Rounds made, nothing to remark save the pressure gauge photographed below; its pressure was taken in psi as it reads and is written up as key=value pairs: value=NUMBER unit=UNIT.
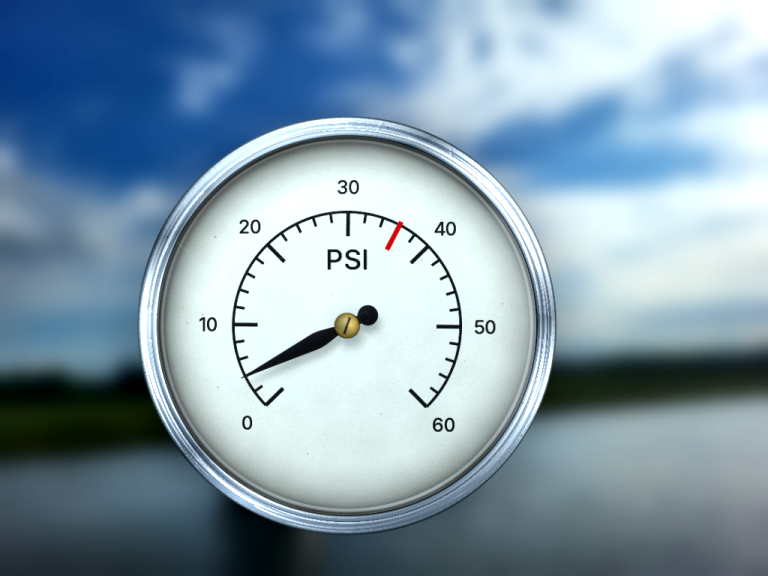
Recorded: value=4 unit=psi
